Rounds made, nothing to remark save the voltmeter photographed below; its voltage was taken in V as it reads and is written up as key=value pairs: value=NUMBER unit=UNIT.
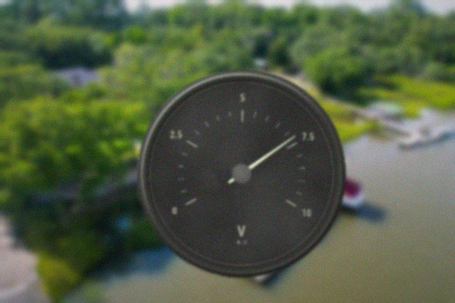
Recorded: value=7.25 unit=V
